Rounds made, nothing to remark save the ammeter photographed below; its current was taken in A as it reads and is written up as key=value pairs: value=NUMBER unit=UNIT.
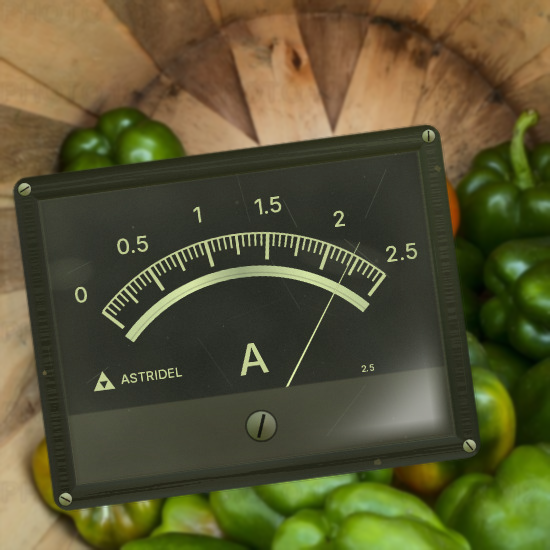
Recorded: value=2.2 unit=A
